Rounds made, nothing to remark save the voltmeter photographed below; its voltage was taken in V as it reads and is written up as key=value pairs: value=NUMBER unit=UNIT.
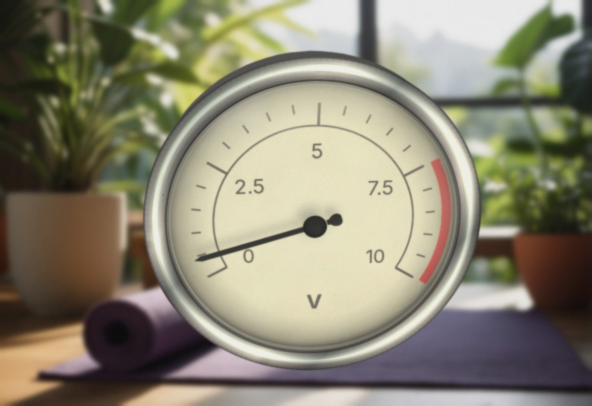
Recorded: value=0.5 unit=V
